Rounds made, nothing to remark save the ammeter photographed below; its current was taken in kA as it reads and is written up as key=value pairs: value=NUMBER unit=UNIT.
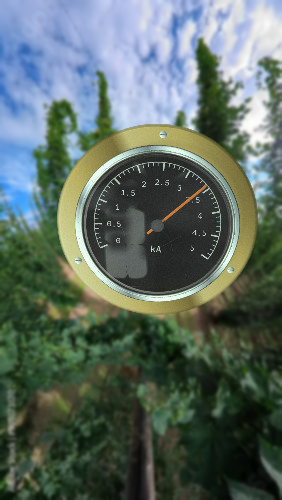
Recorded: value=3.4 unit=kA
